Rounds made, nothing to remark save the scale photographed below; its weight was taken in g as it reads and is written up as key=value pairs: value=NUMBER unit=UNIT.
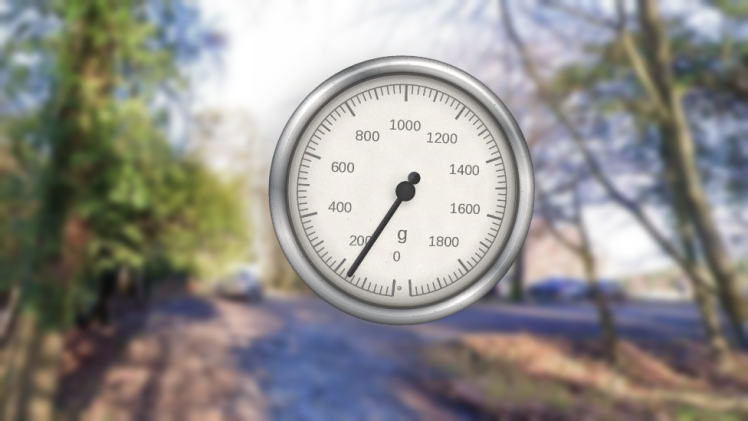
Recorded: value=160 unit=g
